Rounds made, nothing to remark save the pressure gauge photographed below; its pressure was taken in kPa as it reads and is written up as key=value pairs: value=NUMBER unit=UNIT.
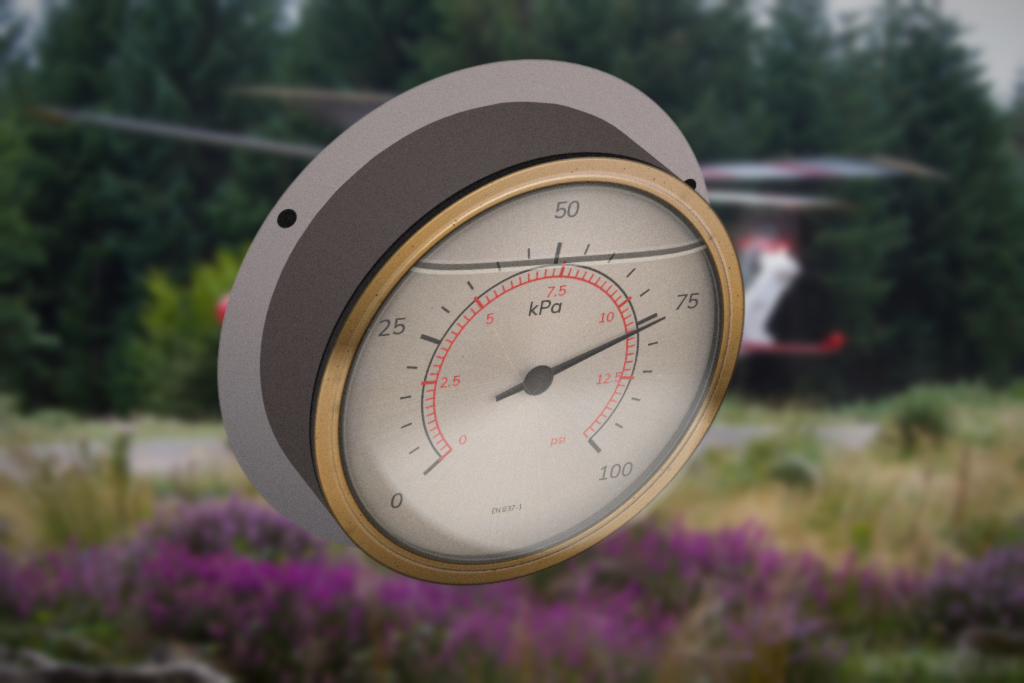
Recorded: value=75 unit=kPa
